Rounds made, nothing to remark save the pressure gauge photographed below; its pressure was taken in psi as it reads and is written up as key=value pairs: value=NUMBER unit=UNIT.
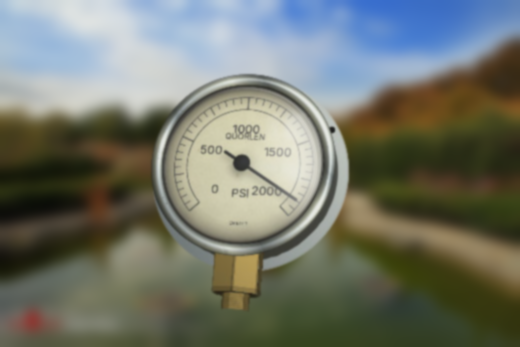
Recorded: value=1900 unit=psi
